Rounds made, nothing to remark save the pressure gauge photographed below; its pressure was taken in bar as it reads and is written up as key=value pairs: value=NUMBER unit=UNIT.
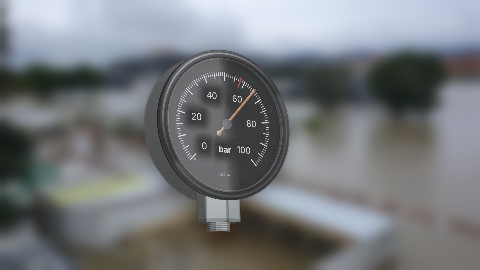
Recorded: value=65 unit=bar
